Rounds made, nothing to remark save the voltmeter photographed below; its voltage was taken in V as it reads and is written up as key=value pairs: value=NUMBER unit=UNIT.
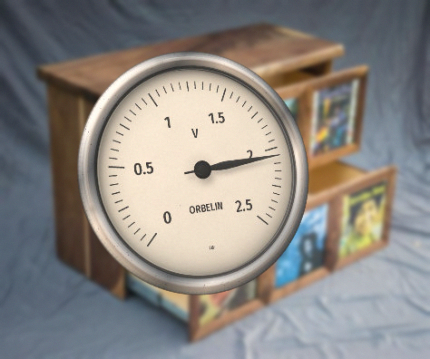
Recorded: value=2.05 unit=V
